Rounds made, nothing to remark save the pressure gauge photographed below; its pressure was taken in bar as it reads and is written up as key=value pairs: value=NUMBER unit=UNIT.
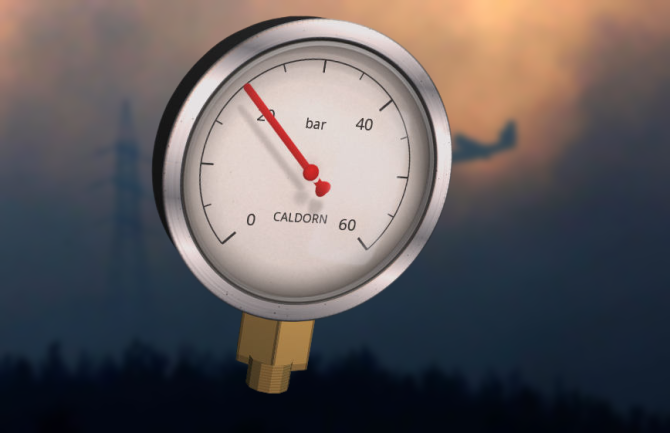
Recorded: value=20 unit=bar
